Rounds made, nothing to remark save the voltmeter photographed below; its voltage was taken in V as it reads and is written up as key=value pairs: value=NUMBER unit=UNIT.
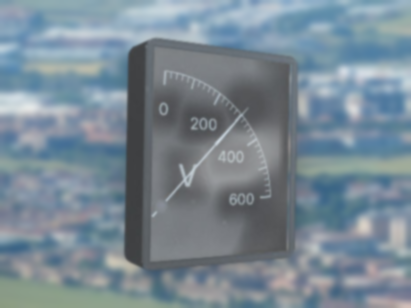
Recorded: value=300 unit=V
